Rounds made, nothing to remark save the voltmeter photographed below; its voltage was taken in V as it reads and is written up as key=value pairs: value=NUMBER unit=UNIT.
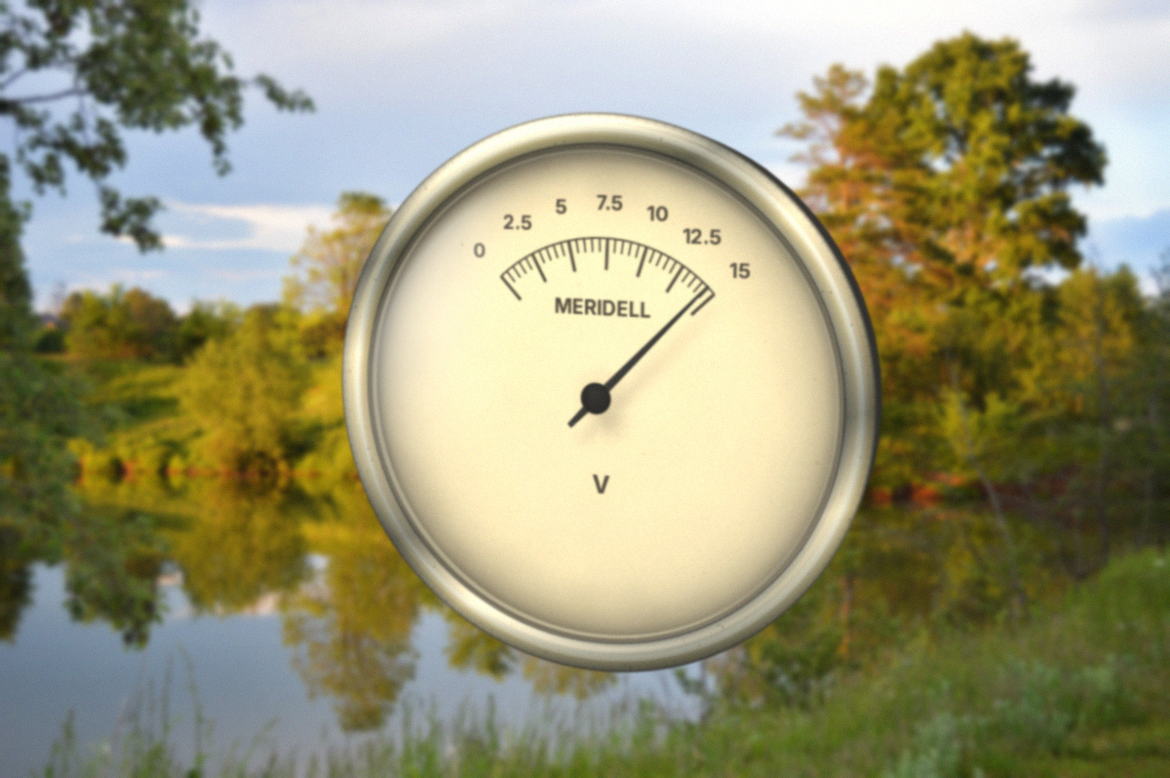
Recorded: value=14.5 unit=V
